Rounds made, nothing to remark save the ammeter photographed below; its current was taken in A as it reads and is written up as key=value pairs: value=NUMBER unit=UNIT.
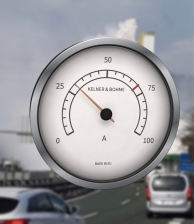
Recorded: value=30 unit=A
